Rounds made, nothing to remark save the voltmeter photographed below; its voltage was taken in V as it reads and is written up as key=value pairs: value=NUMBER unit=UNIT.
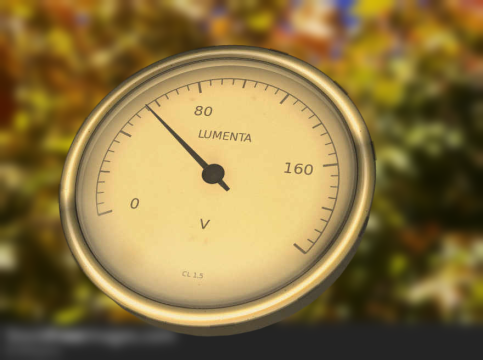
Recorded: value=55 unit=V
